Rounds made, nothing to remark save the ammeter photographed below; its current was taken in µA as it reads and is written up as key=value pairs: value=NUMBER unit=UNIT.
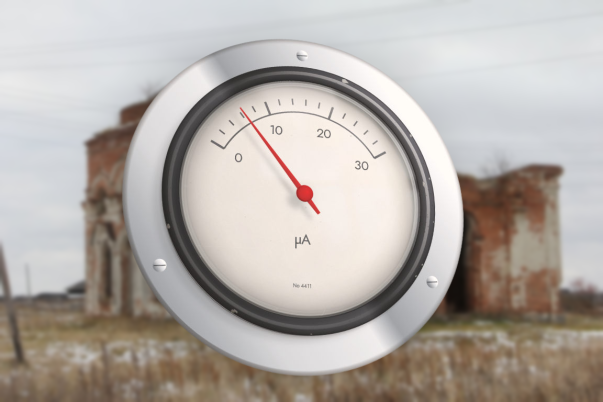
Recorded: value=6 unit=µA
